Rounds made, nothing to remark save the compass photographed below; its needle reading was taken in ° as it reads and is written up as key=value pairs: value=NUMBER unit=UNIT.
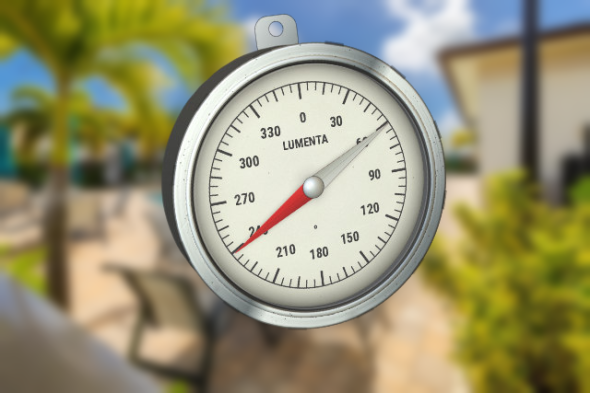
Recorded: value=240 unit=°
